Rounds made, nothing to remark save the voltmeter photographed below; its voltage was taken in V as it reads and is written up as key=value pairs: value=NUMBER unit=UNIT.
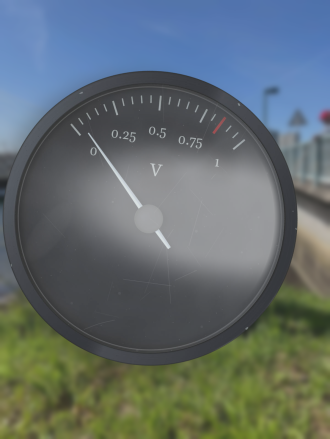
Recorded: value=0.05 unit=V
